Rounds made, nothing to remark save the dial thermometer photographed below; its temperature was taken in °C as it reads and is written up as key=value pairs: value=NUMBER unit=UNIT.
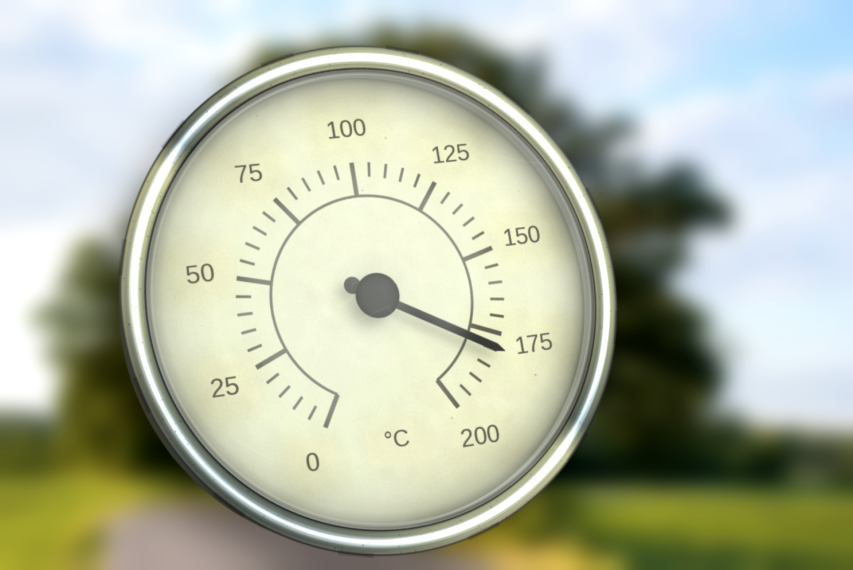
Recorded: value=180 unit=°C
